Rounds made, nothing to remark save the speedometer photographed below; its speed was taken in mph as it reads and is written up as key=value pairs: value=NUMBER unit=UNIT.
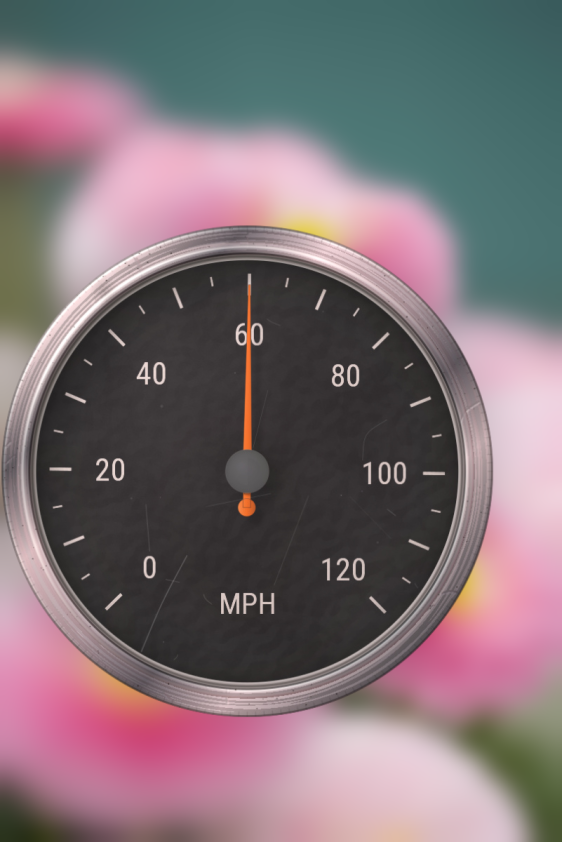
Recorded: value=60 unit=mph
